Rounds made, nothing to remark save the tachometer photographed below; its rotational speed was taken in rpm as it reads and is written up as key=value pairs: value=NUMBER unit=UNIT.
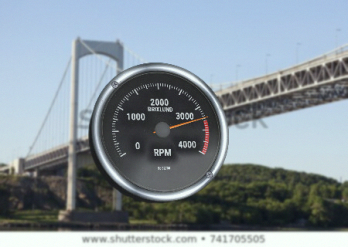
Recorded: value=3250 unit=rpm
